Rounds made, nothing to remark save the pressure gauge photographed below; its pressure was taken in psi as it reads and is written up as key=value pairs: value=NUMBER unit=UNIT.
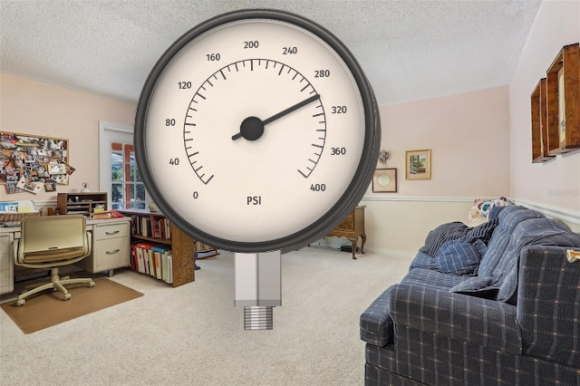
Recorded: value=300 unit=psi
